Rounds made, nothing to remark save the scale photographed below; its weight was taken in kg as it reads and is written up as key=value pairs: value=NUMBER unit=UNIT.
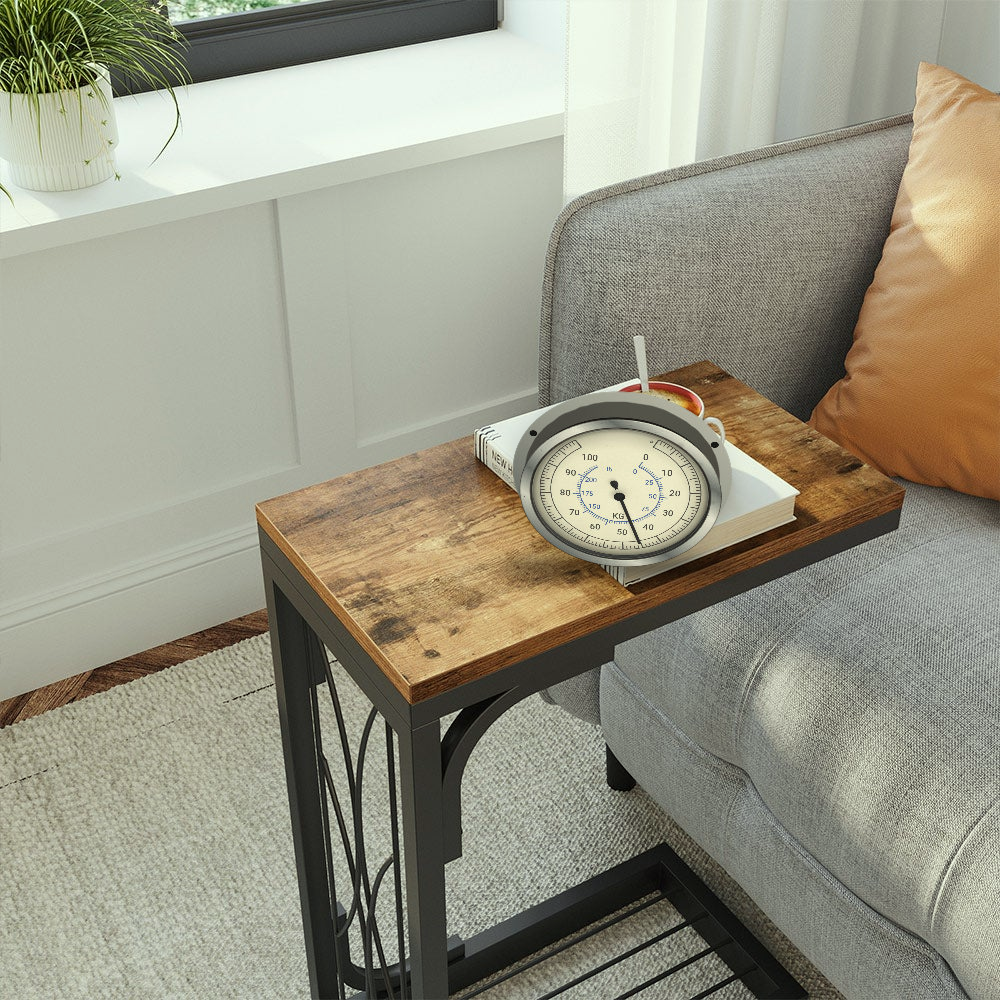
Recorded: value=45 unit=kg
